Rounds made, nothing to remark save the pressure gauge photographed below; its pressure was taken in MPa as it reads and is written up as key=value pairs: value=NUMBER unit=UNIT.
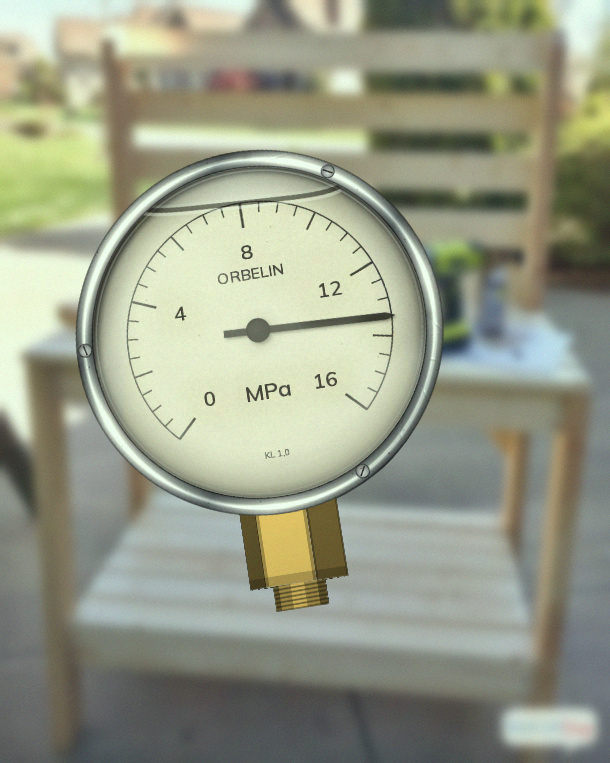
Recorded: value=13.5 unit=MPa
